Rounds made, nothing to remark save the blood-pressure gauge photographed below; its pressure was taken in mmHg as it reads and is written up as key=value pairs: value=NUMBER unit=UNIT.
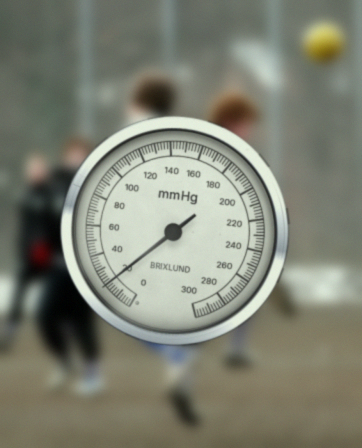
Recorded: value=20 unit=mmHg
